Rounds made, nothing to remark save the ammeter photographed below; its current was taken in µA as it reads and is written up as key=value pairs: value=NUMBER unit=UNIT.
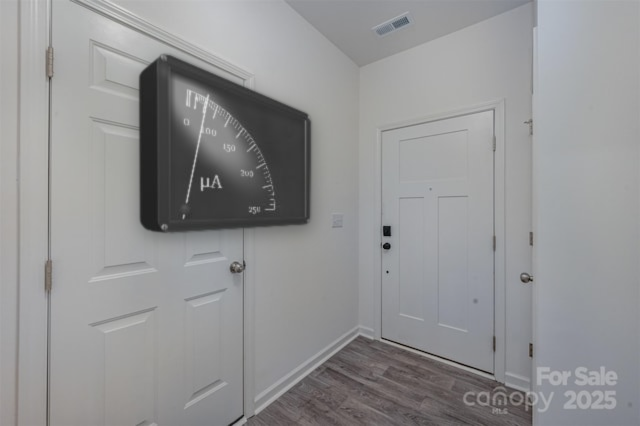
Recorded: value=75 unit=µA
